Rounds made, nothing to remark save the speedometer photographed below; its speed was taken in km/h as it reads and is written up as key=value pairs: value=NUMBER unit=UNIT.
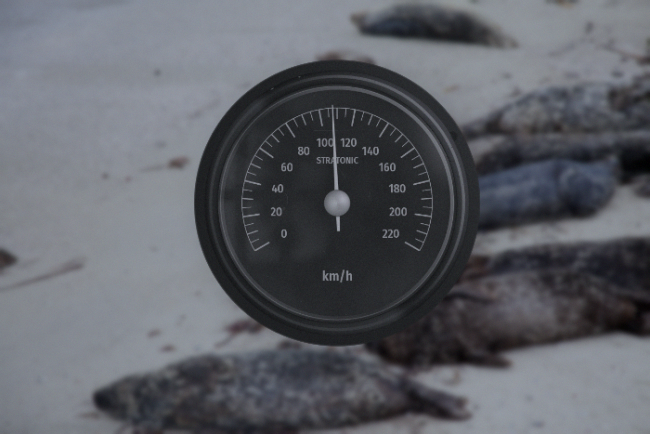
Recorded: value=107.5 unit=km/h
